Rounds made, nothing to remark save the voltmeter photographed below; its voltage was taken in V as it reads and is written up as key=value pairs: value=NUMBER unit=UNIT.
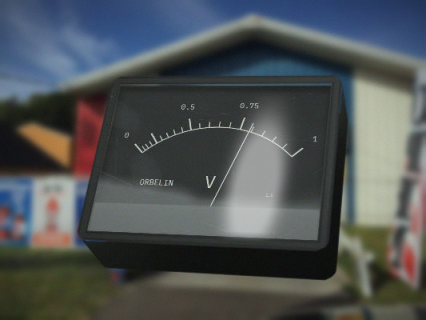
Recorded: value=0.8 unit=V
